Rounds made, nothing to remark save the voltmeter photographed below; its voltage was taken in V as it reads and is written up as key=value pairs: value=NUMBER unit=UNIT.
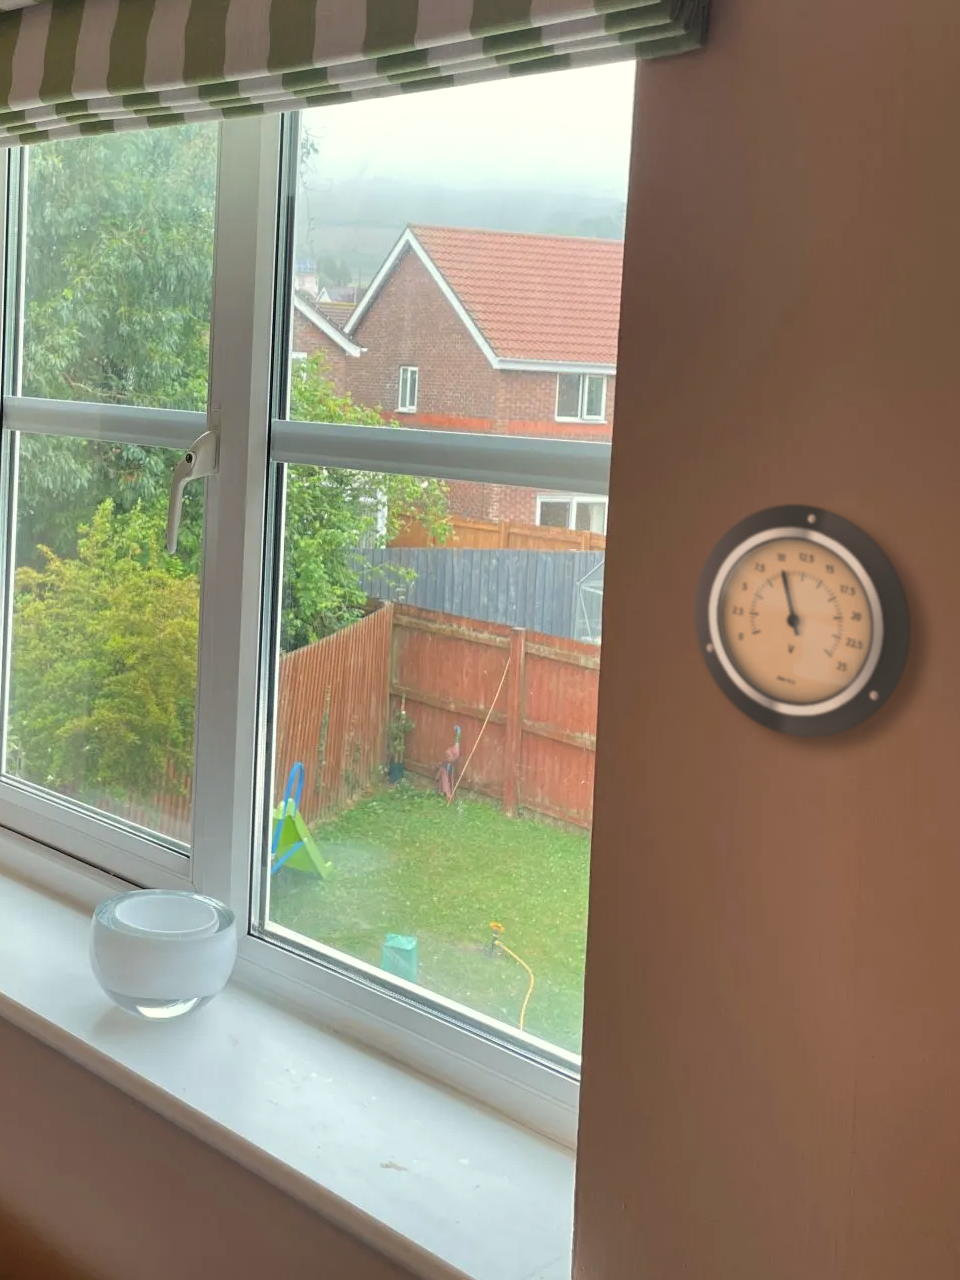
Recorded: value=10 unit=V
